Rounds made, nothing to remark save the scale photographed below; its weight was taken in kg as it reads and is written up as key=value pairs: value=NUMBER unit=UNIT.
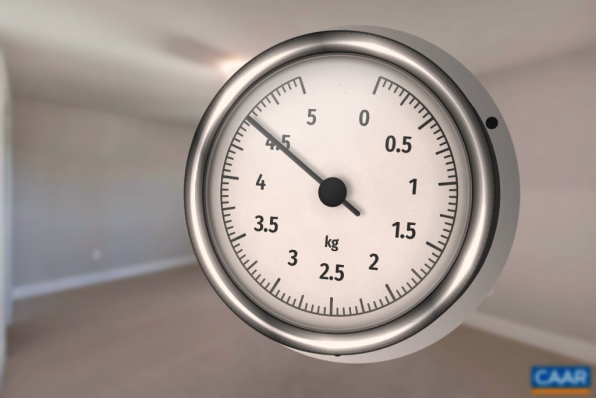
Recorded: value=4.5 unit=kg
